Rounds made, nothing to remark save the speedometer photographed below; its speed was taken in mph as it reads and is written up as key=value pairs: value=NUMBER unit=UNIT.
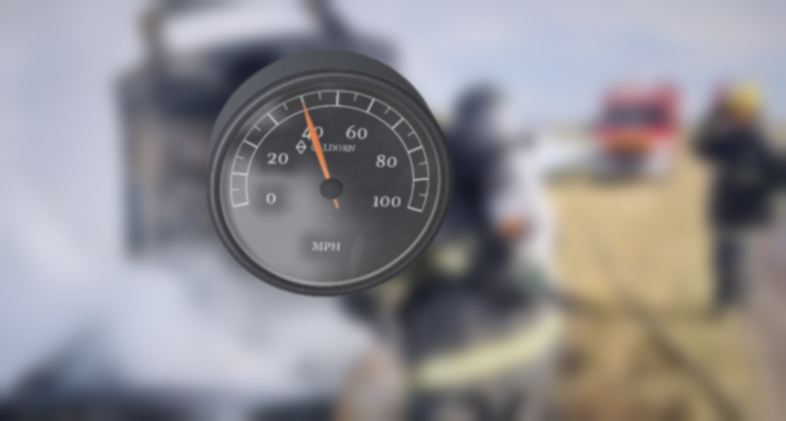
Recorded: value=40 unit=mph
